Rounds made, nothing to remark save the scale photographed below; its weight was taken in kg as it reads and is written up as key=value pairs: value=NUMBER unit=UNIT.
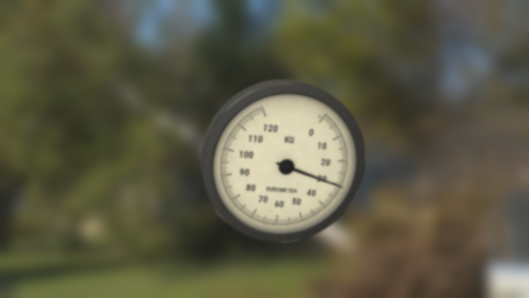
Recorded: value=30 unit=kg
